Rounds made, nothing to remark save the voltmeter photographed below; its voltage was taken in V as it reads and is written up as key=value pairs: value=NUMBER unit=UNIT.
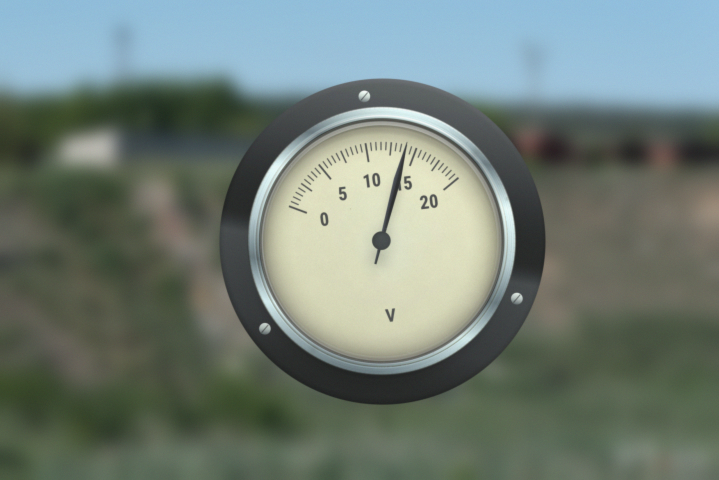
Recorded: value=14 unit=V
